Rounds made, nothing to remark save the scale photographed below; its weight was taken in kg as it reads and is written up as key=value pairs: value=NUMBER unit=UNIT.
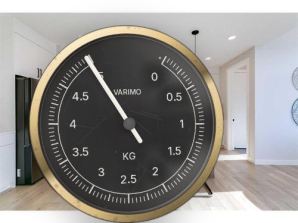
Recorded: value=4.95 unit=kg
